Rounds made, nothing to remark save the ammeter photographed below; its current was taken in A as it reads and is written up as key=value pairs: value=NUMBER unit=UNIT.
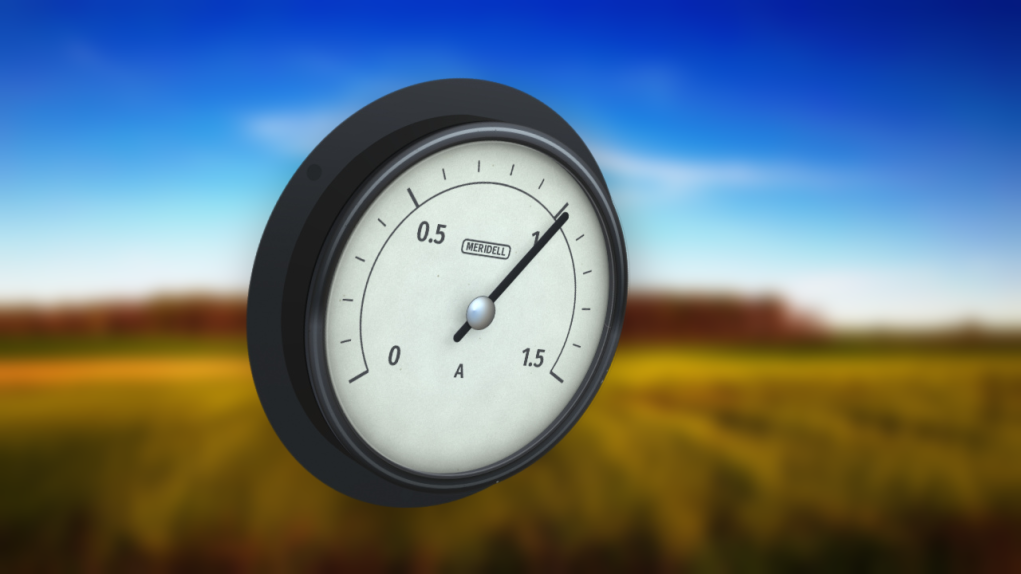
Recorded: value=1 unit=A
